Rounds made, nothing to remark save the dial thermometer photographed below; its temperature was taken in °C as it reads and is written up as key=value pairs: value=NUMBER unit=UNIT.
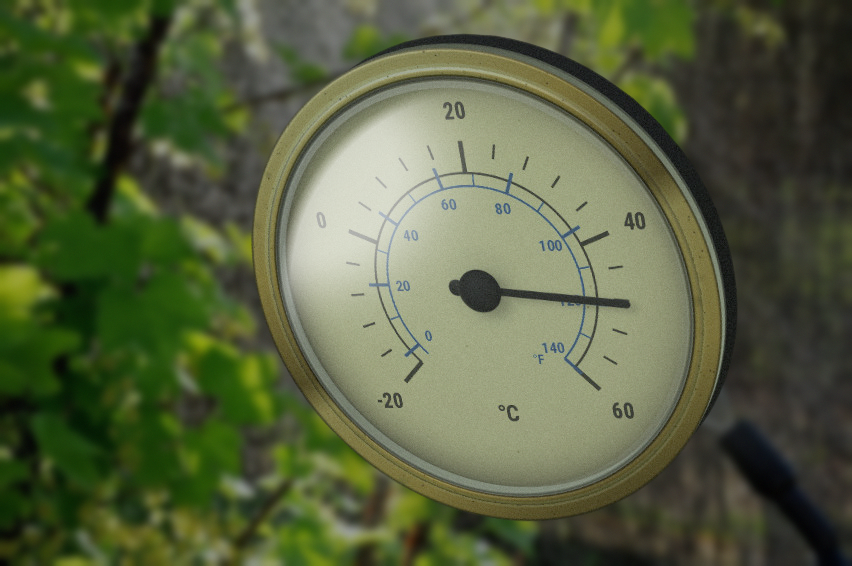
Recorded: value=48 unit=°C
